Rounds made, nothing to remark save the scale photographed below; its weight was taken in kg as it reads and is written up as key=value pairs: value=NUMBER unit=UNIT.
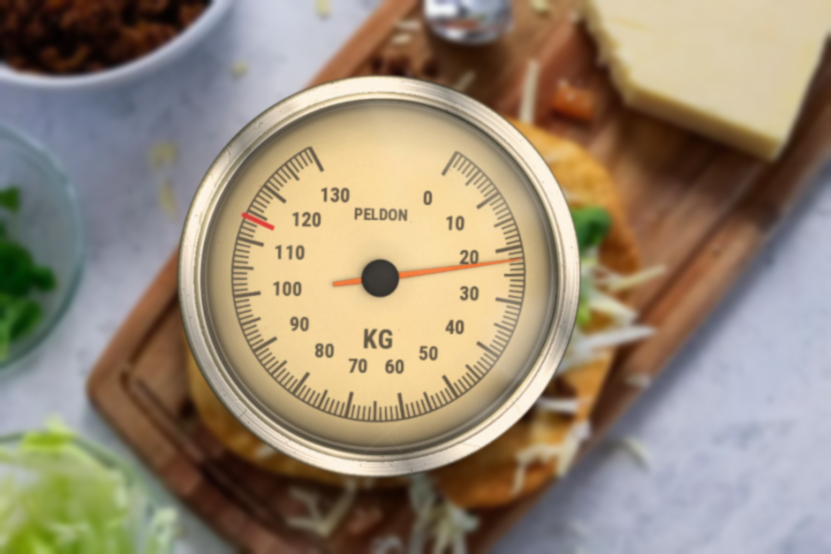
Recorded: value=22 unit=kg
